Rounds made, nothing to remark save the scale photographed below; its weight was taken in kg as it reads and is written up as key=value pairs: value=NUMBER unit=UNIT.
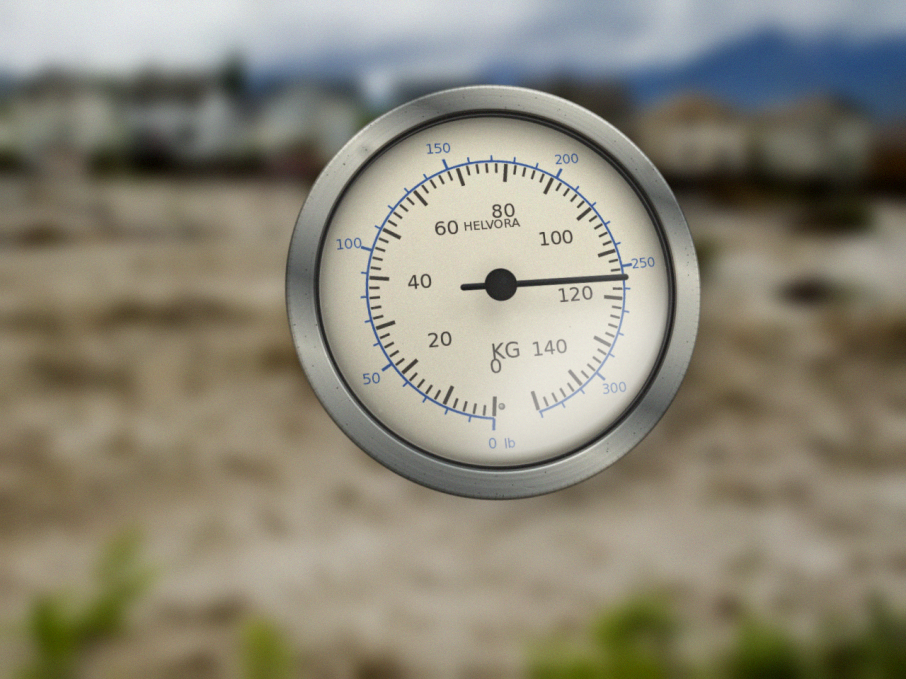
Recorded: value=116 unit=kg
